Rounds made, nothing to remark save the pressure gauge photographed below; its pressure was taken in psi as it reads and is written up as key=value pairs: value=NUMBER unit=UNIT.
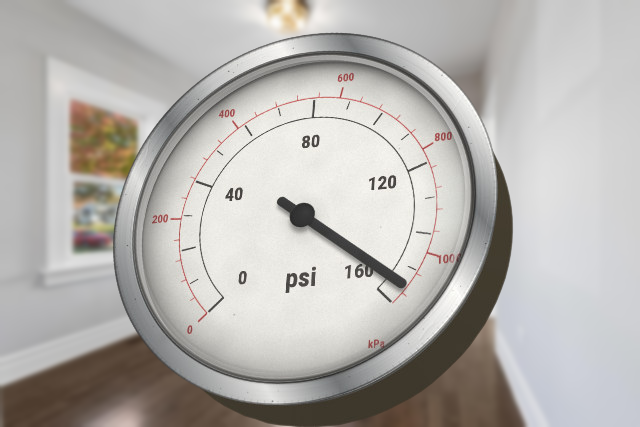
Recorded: value=155 unit=psi
